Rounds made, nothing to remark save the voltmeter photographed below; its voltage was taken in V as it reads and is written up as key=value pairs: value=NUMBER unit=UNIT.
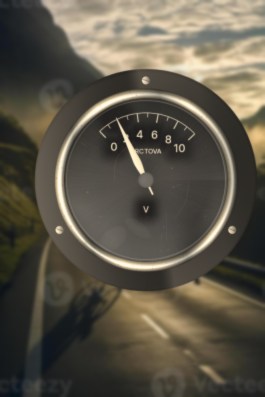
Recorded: value=2 unit=V
